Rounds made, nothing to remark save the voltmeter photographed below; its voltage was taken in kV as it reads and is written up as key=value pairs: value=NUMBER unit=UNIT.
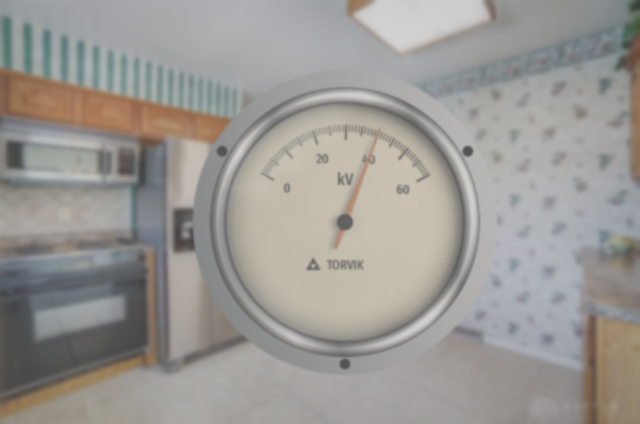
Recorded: value=40 unit=kV
